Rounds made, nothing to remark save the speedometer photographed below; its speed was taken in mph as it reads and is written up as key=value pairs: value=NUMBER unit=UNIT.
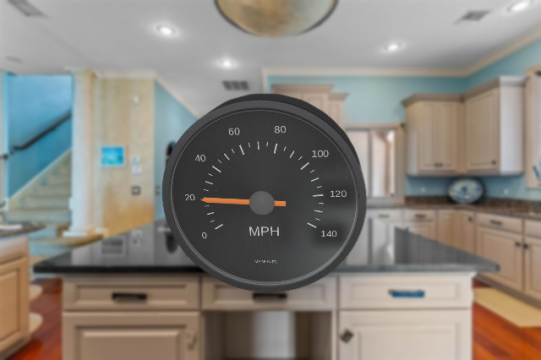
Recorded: value=20 unit=mph
